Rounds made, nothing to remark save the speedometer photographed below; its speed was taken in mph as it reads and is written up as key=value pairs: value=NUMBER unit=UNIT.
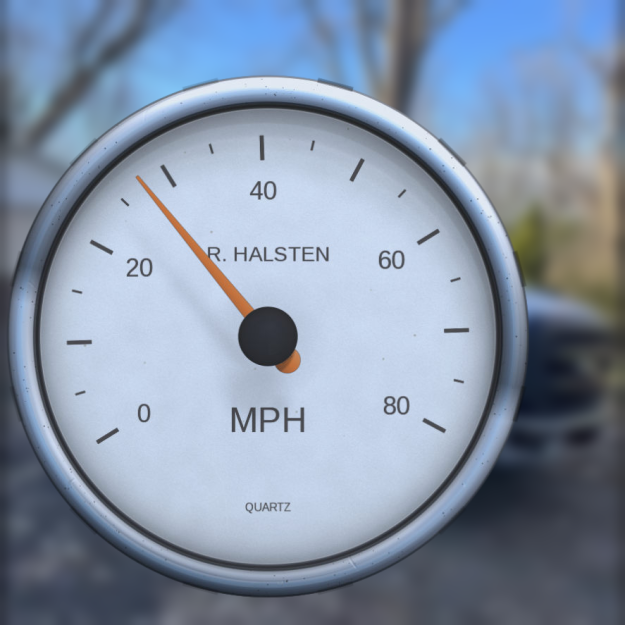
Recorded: value=27.5 unit=mph
